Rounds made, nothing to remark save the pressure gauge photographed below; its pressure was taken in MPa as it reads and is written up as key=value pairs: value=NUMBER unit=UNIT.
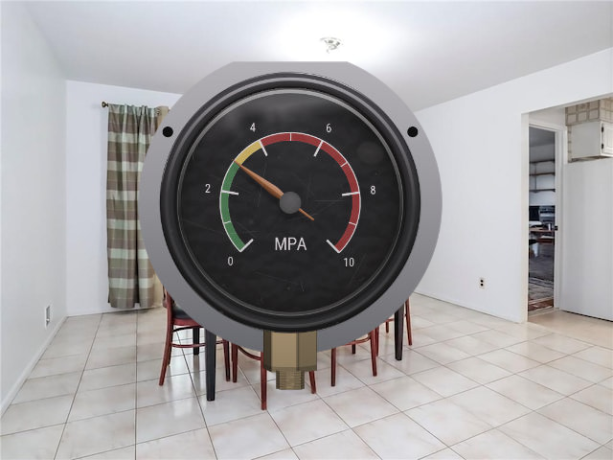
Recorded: value=3 unit=MPa
